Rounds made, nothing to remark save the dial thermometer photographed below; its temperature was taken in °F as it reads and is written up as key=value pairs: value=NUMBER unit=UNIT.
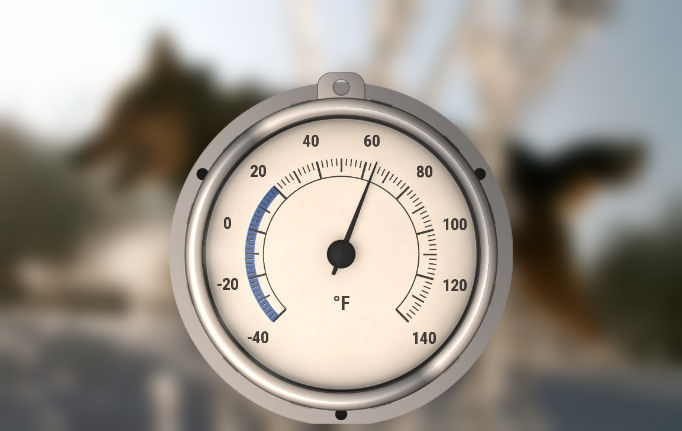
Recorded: value=64 unit=°F
